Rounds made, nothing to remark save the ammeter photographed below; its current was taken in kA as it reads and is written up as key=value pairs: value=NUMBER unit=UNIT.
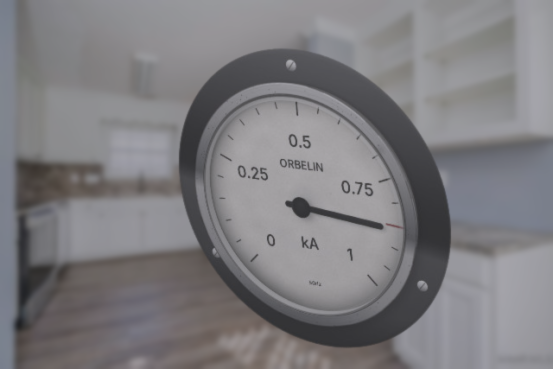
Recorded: value=0.85 unit=kA
